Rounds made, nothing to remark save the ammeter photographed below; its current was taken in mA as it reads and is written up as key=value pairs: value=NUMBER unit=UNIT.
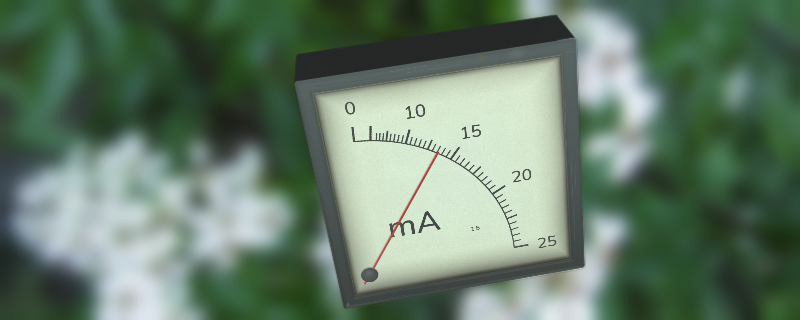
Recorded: value=13.5 unit=mA
